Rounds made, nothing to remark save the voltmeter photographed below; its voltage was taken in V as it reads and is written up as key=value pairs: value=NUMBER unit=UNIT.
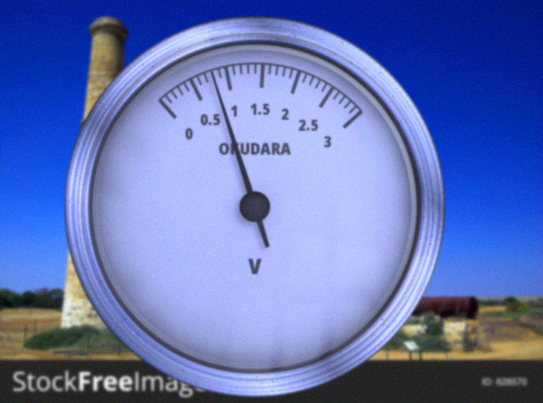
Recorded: value=0.8 unit=V
